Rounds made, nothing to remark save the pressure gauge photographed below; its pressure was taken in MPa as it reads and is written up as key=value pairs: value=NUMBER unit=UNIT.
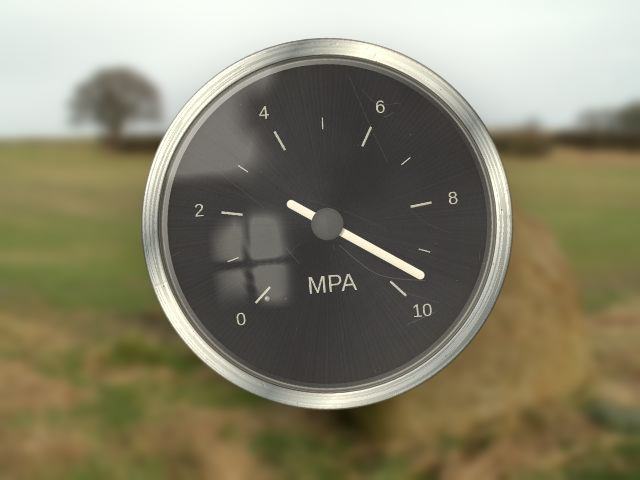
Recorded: value=9.5 unit=MPa
